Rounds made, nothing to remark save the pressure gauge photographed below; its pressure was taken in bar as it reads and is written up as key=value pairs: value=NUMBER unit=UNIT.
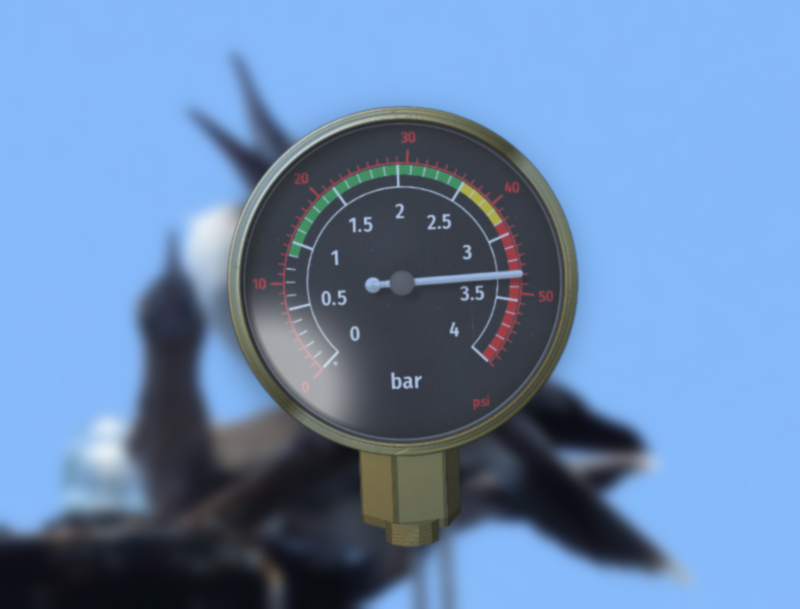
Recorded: value=3.3 unit=bar
